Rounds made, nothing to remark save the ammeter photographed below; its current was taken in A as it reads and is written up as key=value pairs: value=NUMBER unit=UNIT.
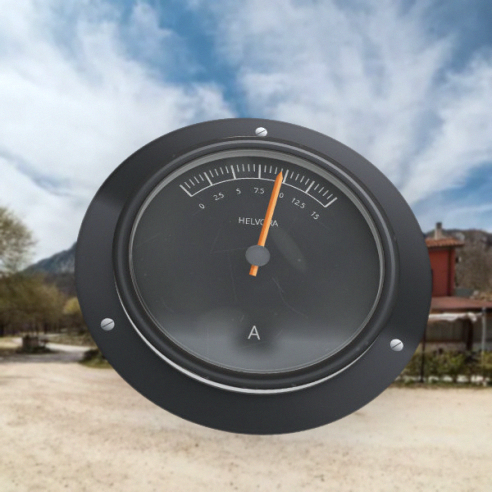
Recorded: value=9.5 unit=A
